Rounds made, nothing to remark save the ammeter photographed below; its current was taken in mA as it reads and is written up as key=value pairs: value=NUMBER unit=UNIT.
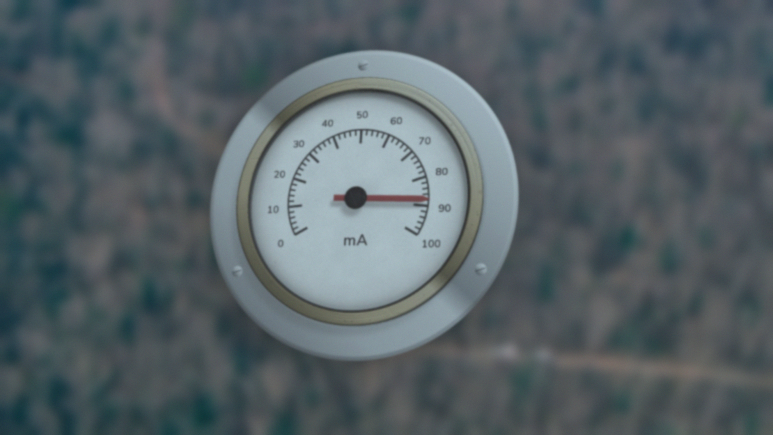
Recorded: value=88 unit=mA
